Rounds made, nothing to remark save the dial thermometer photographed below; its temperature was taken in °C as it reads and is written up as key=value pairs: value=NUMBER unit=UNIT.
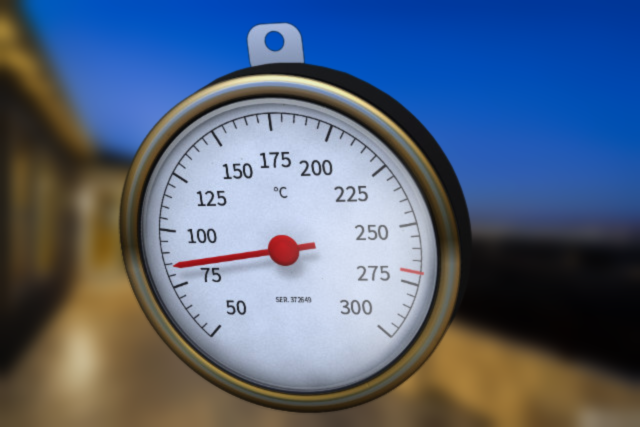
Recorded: value=85 unit=°C
